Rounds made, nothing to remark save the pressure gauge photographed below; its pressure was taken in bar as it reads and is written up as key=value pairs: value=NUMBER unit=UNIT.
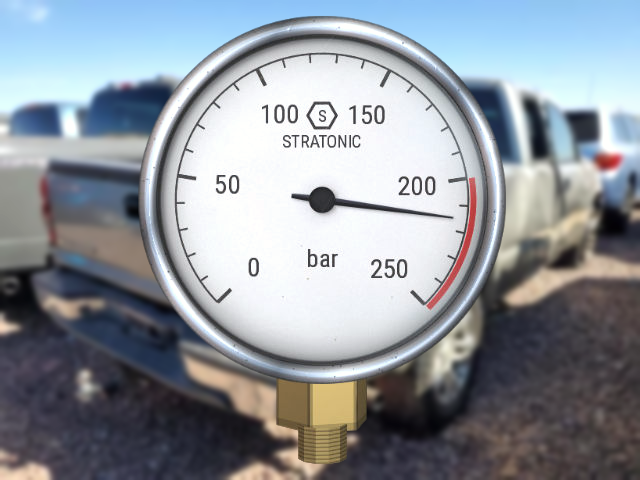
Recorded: value=215 unit=bar
